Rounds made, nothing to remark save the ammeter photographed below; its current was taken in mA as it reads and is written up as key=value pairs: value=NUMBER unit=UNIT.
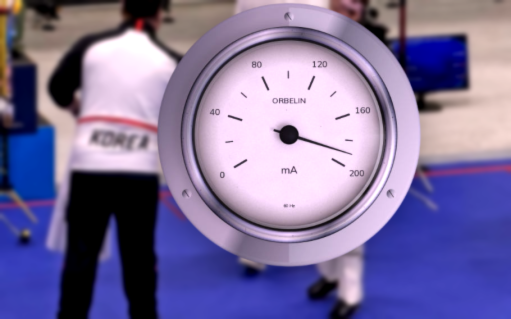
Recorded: value=190 unit=mA
